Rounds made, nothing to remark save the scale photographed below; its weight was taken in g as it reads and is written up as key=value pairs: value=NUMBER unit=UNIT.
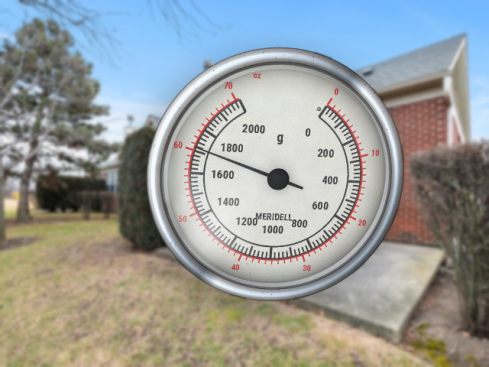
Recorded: value=1720 unit=g
